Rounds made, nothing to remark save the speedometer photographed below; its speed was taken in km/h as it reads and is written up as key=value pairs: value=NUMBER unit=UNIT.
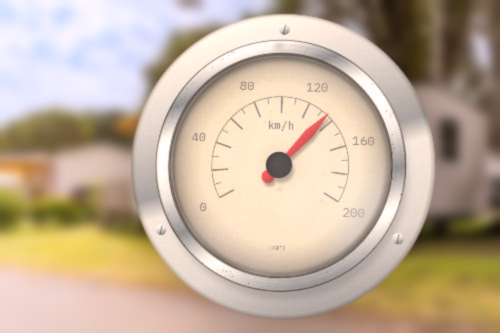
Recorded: value=135 unit=km/h
